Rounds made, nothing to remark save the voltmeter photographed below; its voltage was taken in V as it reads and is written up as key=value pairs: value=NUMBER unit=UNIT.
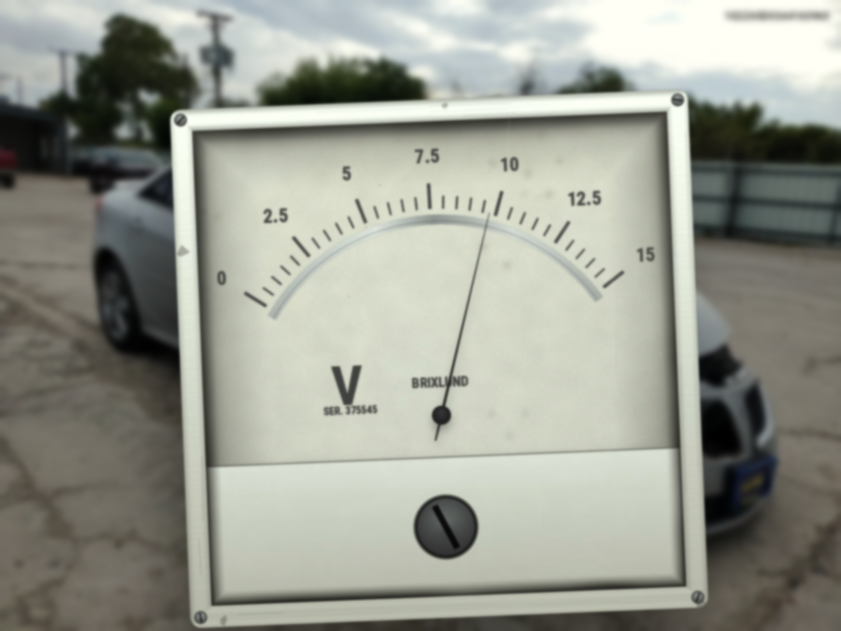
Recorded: value=9.75 unit=V
